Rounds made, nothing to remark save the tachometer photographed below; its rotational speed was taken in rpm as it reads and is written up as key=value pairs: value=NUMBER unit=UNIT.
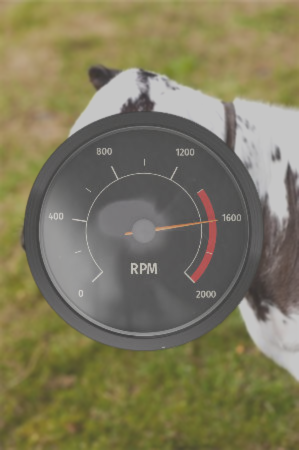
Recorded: value=1600 unit=rpm
